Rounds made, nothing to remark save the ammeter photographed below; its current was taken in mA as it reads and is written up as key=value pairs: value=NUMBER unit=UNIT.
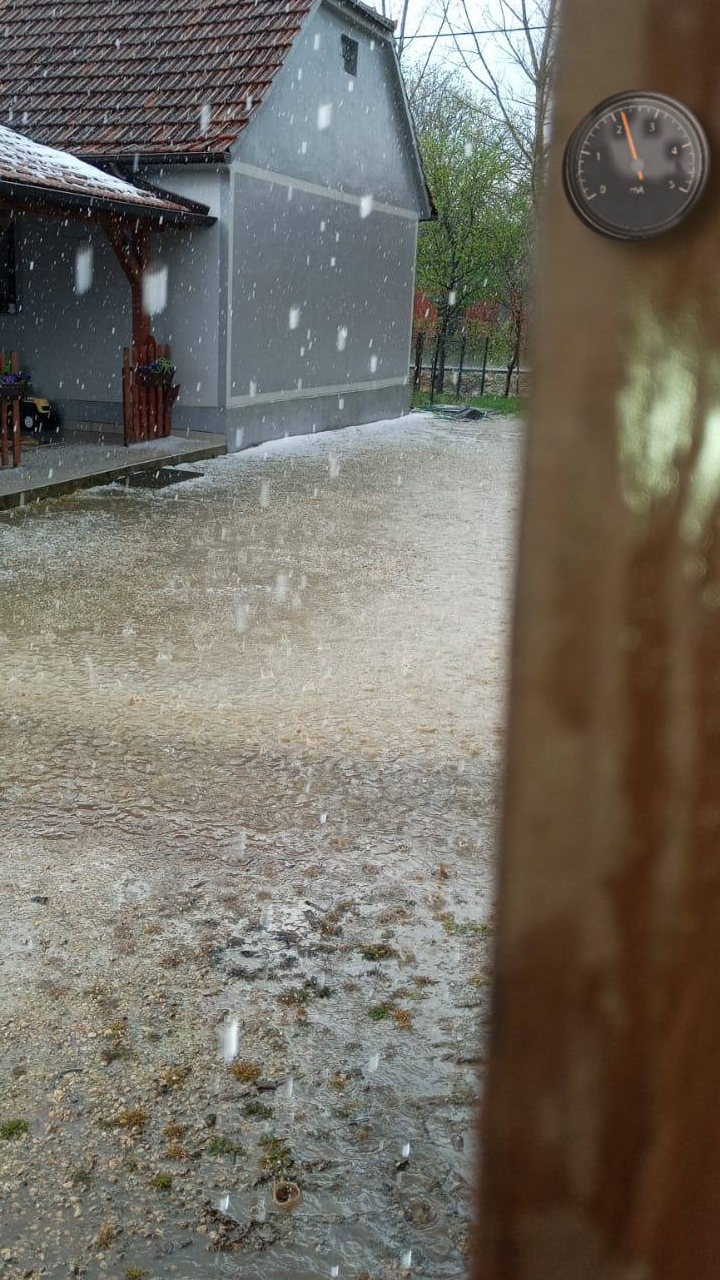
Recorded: value=2.2 unit=mA
